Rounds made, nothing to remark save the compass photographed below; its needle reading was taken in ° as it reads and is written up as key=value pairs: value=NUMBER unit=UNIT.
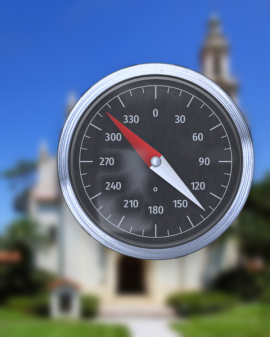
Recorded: value=315 unit=°
